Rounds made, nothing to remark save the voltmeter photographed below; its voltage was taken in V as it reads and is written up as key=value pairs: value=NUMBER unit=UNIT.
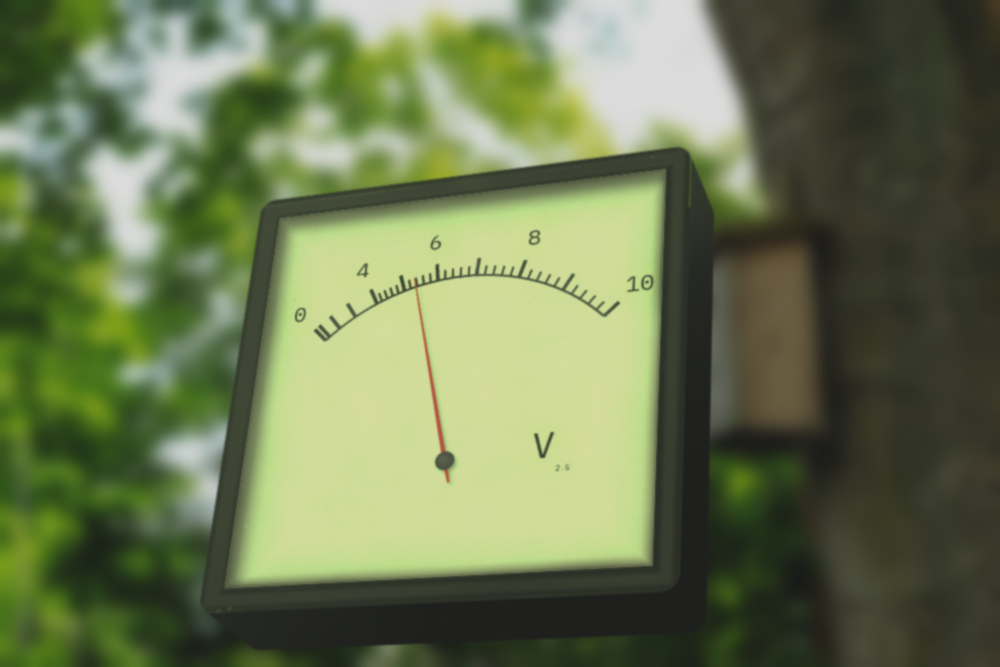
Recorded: value=5.4 unit=V
